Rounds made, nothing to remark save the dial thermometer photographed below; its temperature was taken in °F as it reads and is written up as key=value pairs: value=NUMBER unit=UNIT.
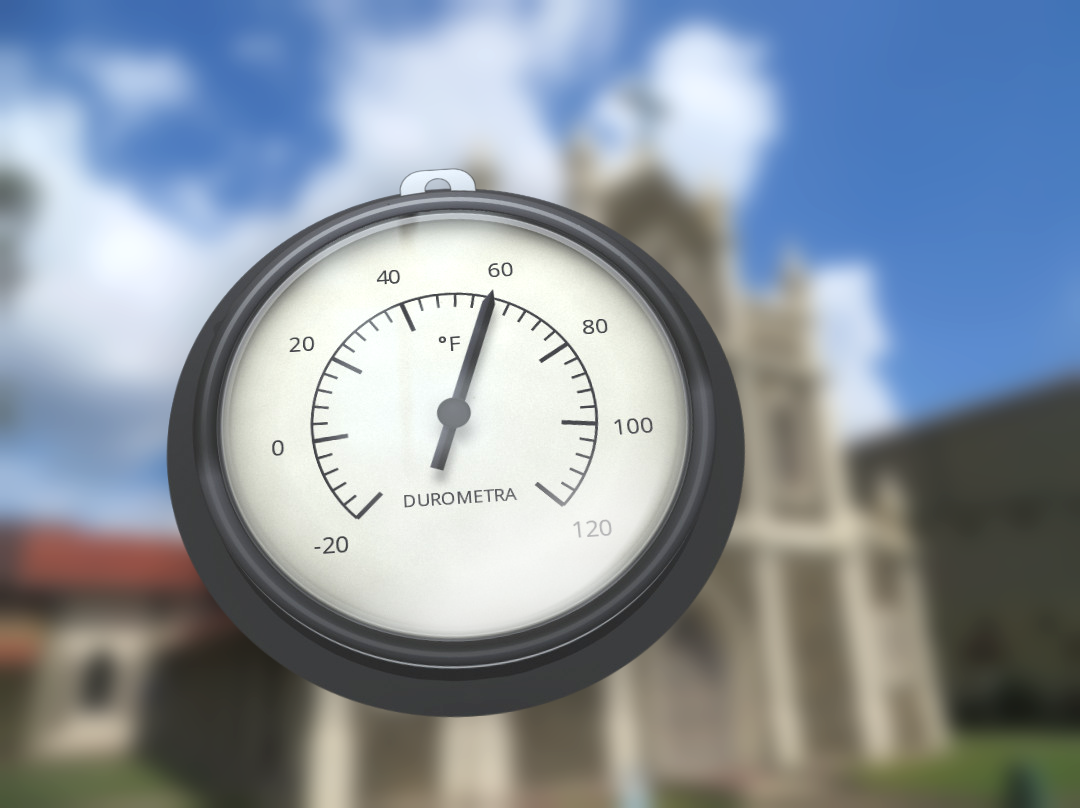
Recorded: value=60 unit=°F
